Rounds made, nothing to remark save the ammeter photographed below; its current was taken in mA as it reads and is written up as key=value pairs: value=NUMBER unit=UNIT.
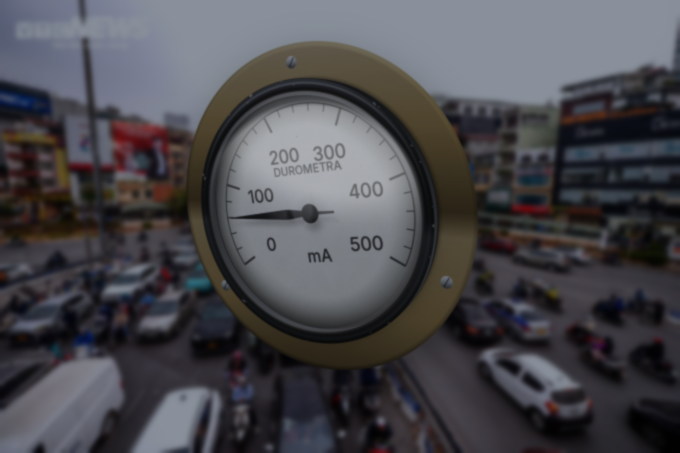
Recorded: value=60 unit=mA
